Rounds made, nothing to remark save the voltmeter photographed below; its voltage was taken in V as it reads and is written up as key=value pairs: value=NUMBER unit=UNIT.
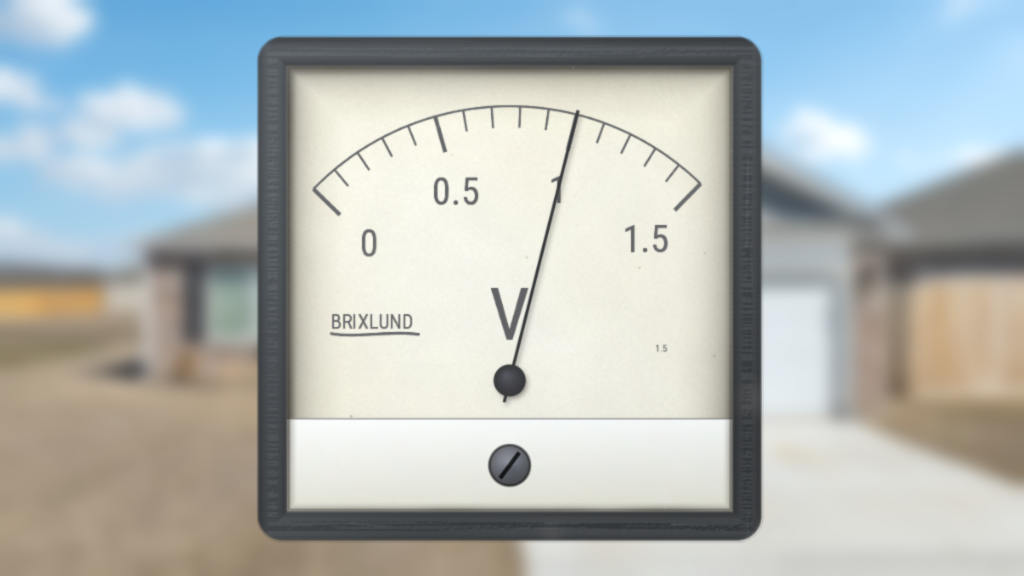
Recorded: value=1 unit=V
